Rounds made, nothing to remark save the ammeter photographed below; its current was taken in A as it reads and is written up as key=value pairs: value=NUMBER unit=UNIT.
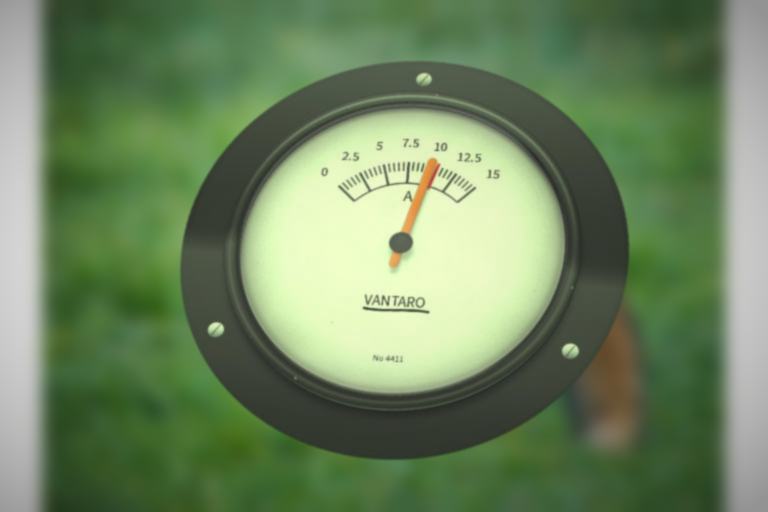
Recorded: value=10 unit=A
